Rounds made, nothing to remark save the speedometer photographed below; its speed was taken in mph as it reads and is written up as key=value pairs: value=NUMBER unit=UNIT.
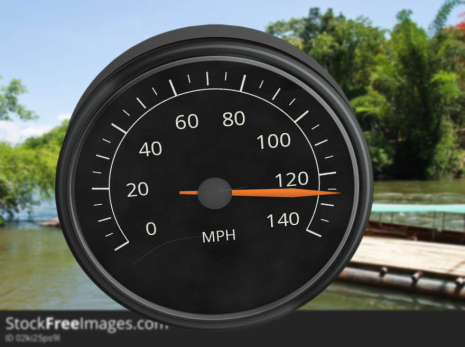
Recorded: value=125 unit=mph
